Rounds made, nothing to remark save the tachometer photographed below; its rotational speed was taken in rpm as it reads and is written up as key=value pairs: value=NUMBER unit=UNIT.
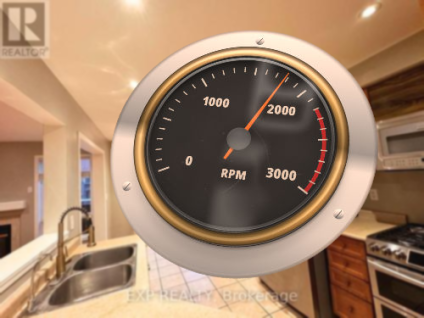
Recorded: value=1800 unit=rpm
